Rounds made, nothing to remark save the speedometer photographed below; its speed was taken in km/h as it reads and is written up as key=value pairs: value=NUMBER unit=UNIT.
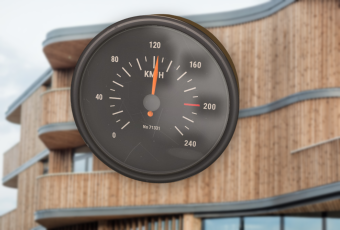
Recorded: value=125 unit=km/h
